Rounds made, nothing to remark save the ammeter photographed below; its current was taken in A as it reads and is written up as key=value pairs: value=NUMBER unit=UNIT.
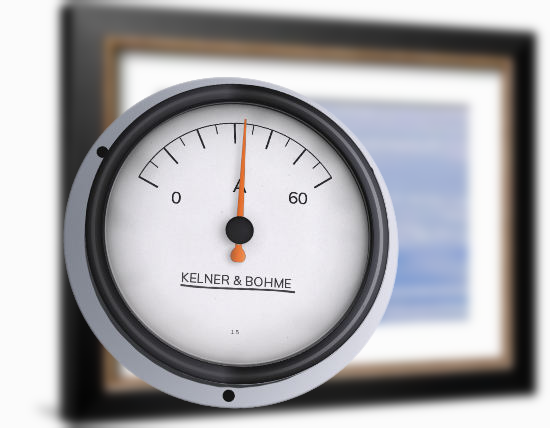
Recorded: value=32.5 unit=A
